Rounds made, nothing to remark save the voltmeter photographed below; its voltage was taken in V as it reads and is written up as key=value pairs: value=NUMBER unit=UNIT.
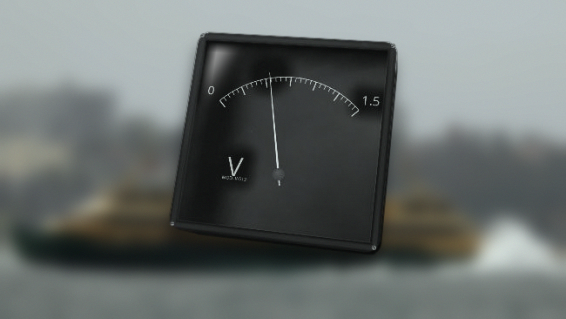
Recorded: value=0.55 unit=V
